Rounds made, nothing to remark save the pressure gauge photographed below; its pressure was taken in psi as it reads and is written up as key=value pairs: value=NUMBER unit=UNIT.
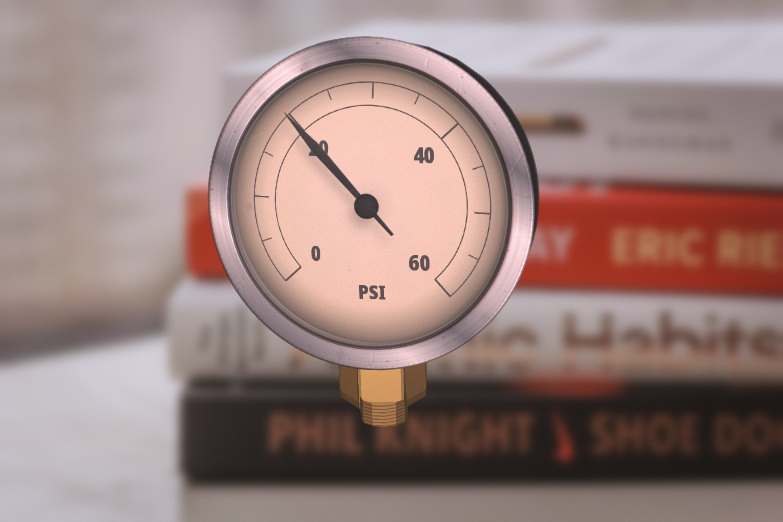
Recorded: value=20 unit=psi
